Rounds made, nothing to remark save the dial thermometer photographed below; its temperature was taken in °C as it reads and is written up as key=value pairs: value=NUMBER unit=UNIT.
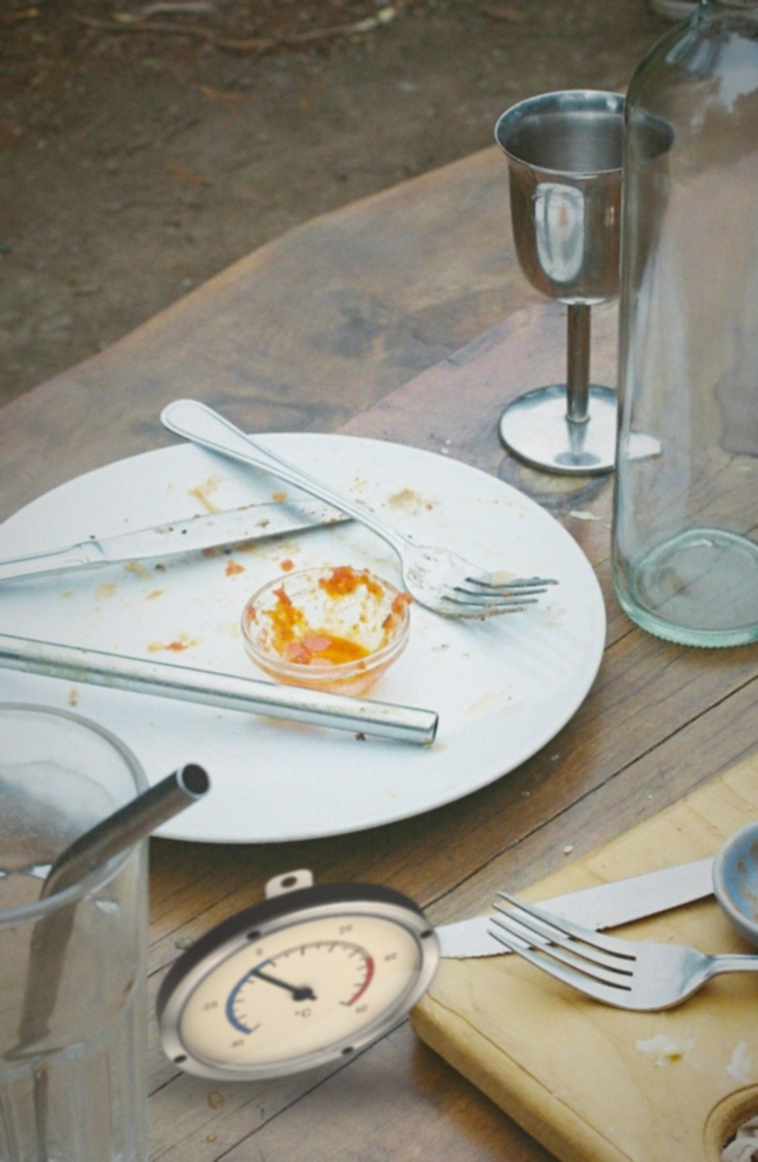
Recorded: value=-5 unit=°C
